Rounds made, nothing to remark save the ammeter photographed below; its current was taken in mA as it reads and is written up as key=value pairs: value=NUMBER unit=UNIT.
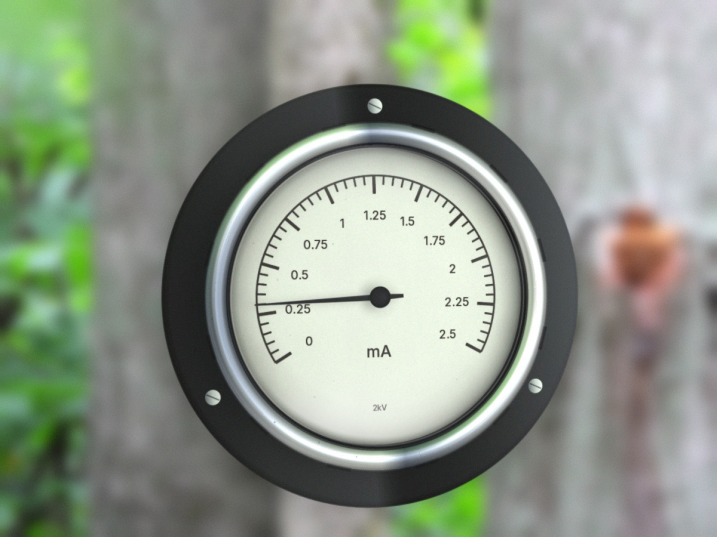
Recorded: value=0.3 unit=mA
